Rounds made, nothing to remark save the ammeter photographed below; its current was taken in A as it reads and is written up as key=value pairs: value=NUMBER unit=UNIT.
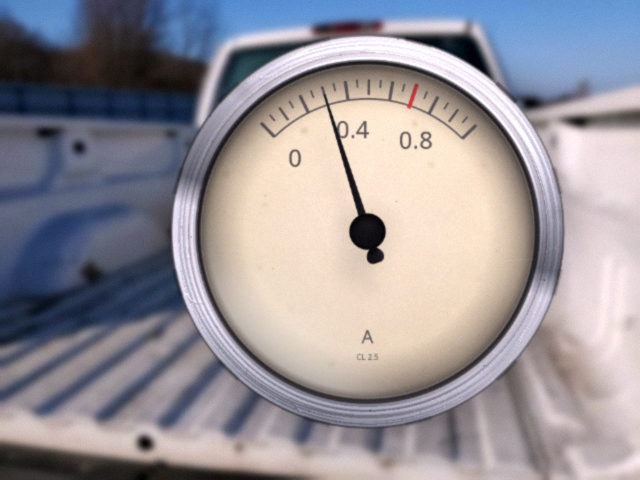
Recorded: value=0.3 unit=A
